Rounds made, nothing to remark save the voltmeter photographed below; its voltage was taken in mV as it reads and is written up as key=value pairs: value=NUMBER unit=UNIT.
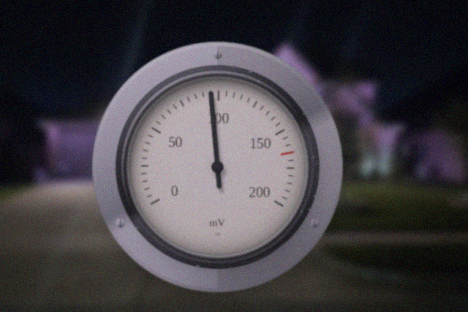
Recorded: value=95 unit=mV
